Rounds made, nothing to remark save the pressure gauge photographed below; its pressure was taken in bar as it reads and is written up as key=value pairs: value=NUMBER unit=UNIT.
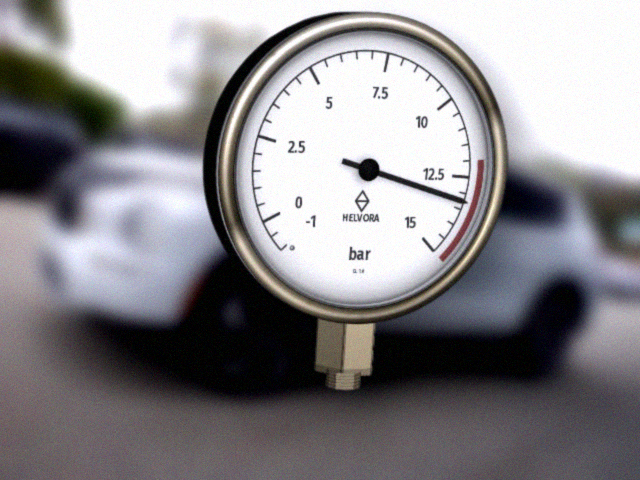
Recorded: value=13.25 unit=bar
